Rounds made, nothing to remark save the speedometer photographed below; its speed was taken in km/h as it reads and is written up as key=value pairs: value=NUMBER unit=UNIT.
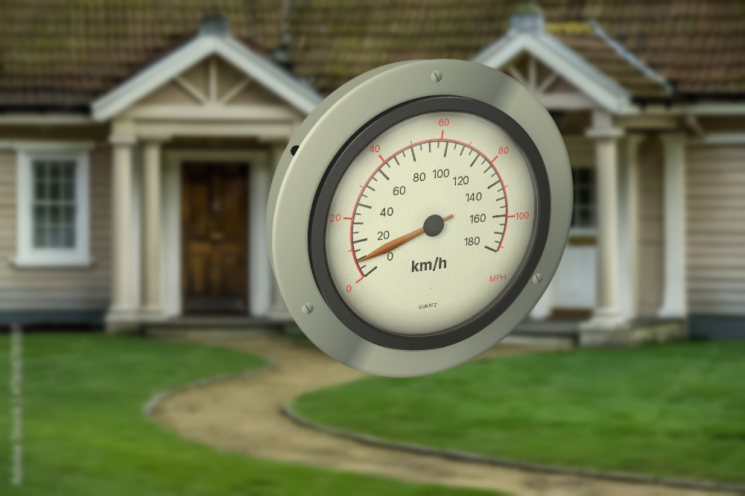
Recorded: value=10 unit=km/h
